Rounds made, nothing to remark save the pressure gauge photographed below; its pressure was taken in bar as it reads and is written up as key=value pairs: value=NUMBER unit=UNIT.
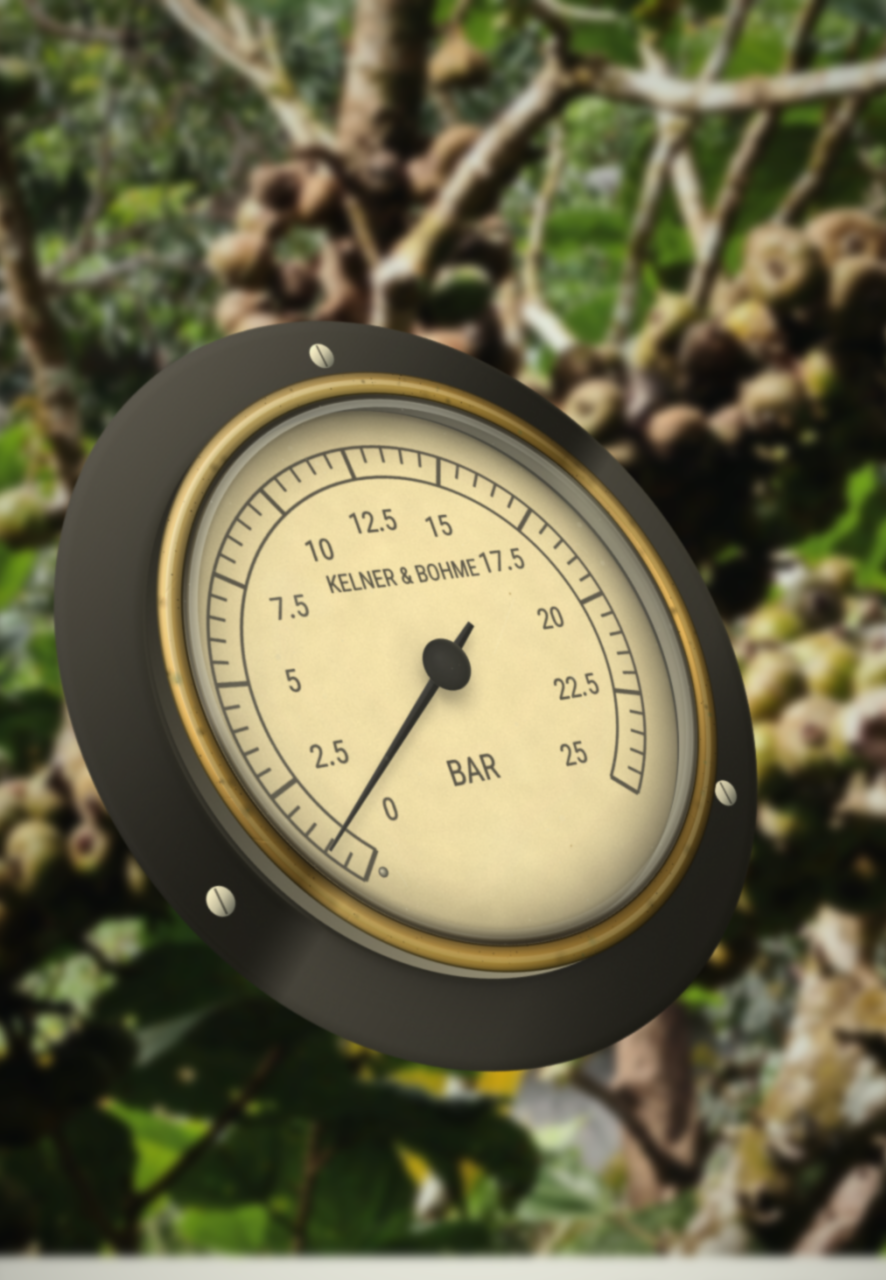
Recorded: value=1 unit=bar
